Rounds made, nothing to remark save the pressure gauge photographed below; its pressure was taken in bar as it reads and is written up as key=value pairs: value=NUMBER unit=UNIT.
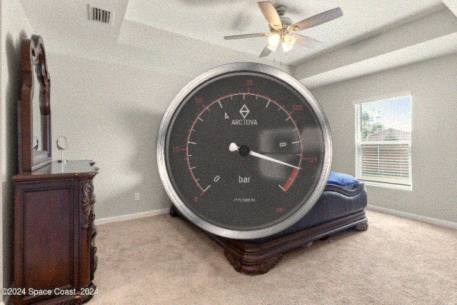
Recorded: value=9 unit=bar
